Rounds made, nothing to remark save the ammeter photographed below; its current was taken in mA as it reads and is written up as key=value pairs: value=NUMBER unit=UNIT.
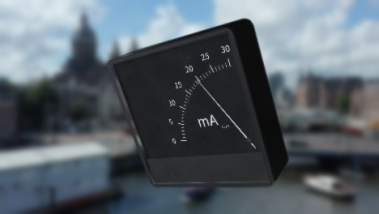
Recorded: value=20 unit=mA
